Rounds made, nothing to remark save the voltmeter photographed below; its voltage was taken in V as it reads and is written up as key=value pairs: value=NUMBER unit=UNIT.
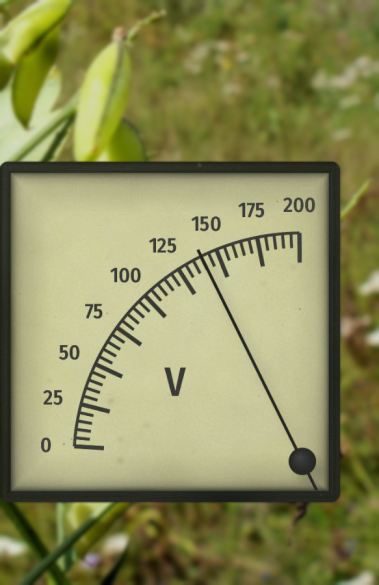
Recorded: value=140 unit=V
